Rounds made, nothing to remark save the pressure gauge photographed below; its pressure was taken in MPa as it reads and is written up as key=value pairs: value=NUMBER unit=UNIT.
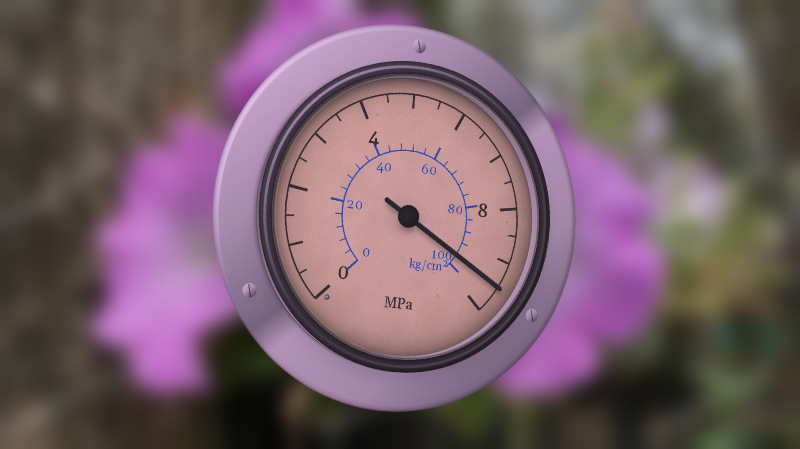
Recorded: value=9.5 unit=MPa
